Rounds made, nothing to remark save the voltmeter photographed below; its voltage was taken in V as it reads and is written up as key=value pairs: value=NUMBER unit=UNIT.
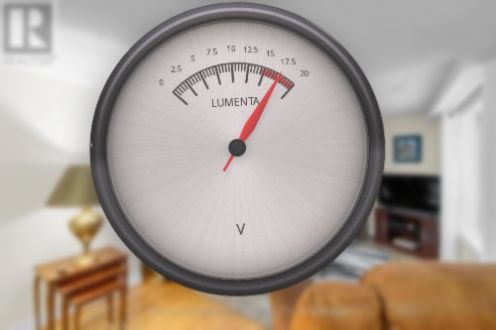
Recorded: value=17.5 unit=V
